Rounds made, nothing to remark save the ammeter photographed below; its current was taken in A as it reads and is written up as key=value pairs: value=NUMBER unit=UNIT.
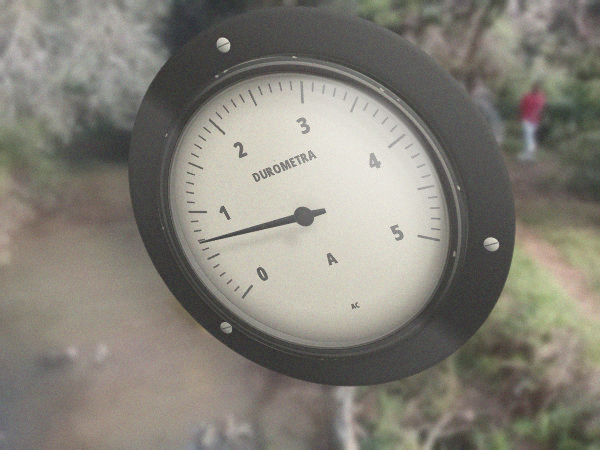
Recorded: value=0.7 unit=A
